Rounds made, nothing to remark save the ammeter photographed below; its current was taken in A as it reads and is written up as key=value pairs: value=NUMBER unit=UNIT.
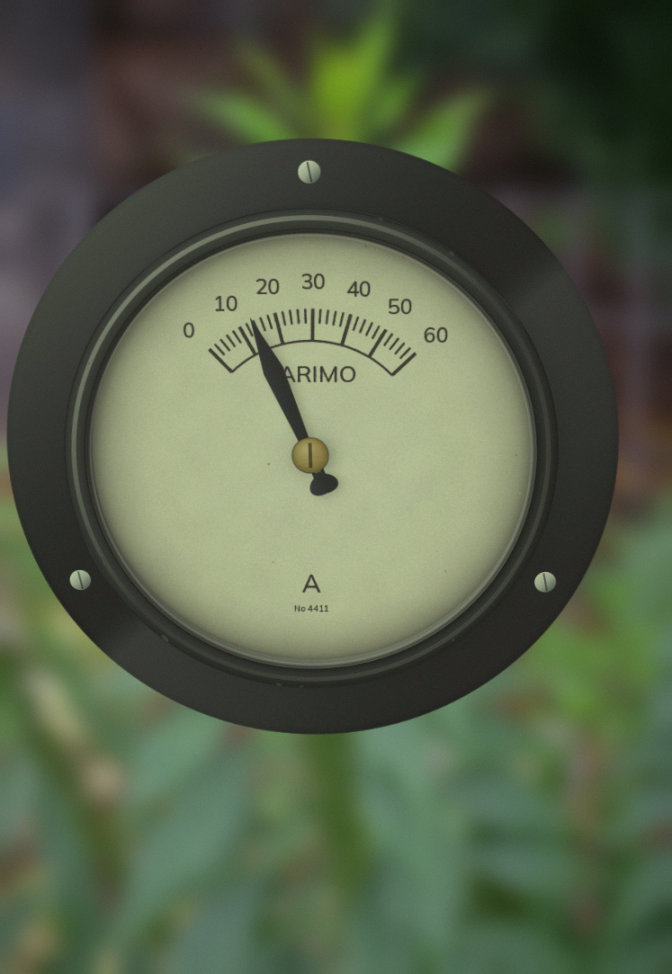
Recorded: value=14 unit=A
